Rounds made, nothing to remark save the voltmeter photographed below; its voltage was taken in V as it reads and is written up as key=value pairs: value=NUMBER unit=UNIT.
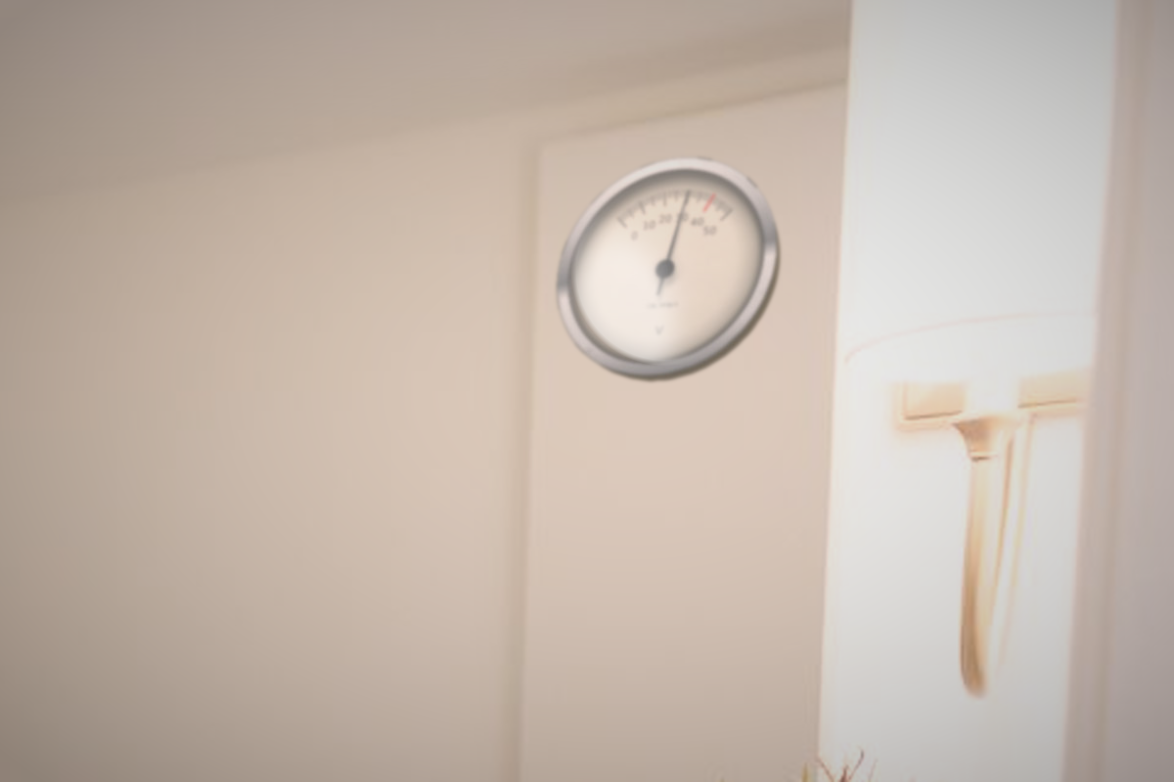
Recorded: value=30 unit=V
